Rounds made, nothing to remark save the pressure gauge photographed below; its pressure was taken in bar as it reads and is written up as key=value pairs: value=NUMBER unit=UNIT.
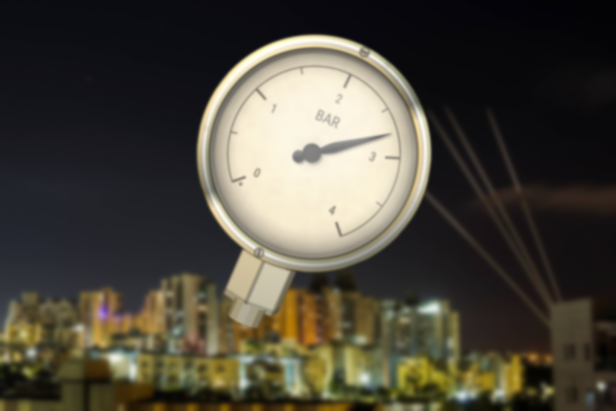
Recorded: value=2.75 unit=bar
